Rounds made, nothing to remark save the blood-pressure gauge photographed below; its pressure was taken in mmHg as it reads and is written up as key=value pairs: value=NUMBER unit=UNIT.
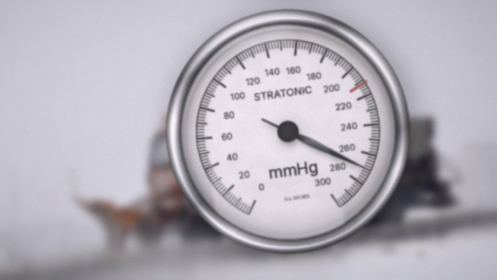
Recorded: value=270 unit=mmHg
